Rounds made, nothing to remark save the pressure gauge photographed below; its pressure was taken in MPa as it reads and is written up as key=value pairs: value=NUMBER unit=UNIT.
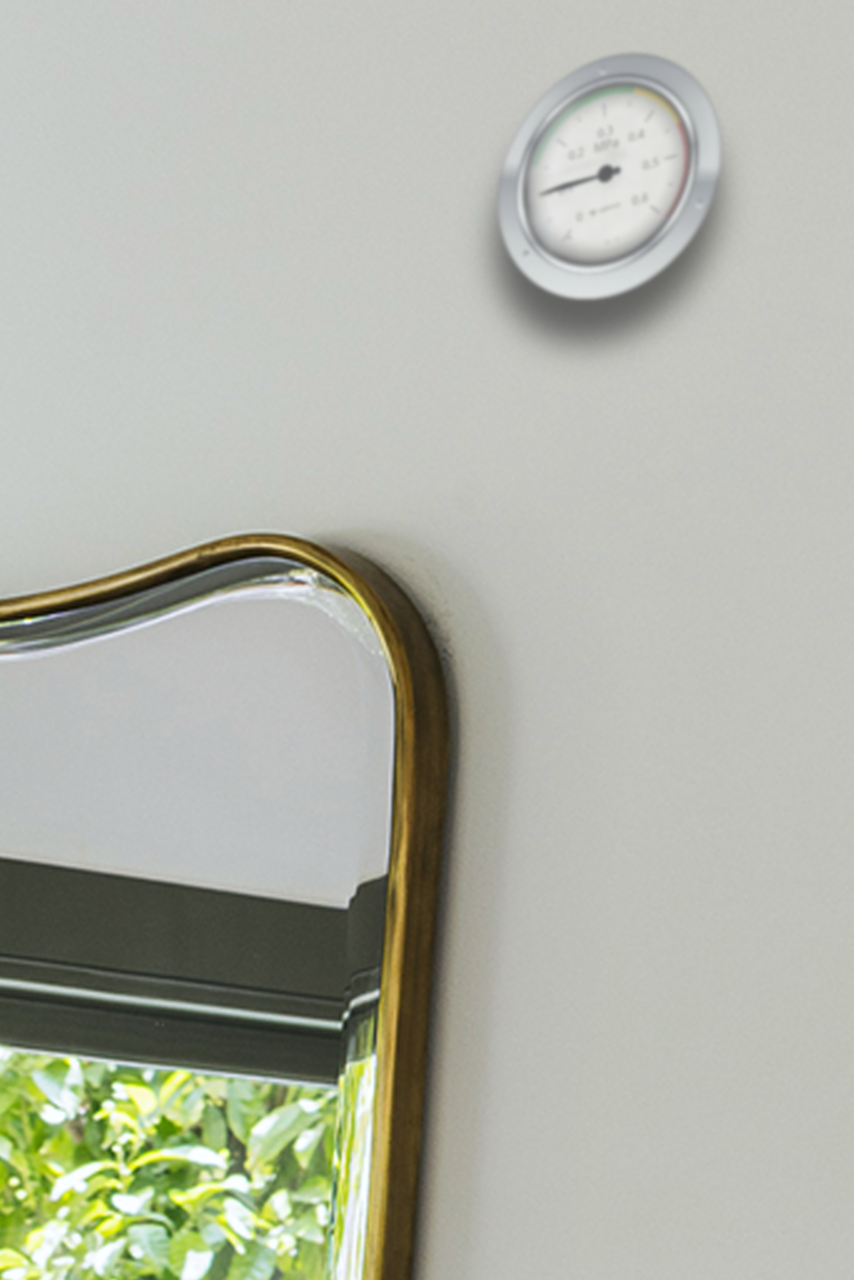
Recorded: value=0.1 unit=MPa
